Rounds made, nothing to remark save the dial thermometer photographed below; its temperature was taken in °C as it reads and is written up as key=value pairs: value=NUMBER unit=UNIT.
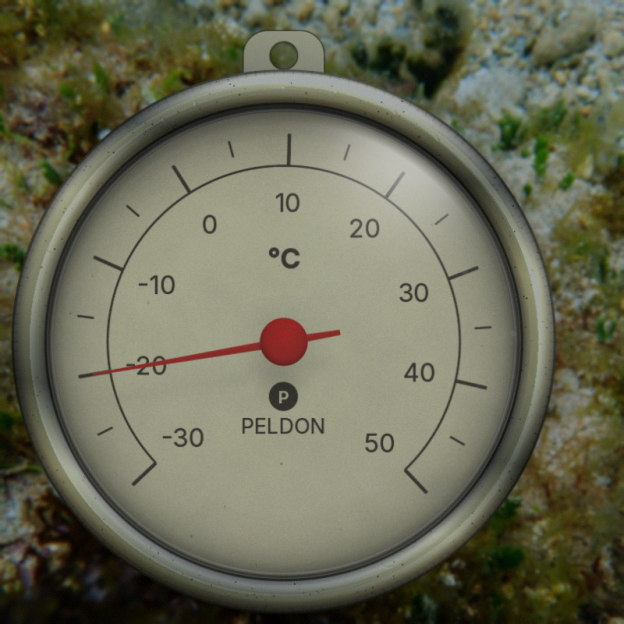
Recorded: value=-20 unit=°C
